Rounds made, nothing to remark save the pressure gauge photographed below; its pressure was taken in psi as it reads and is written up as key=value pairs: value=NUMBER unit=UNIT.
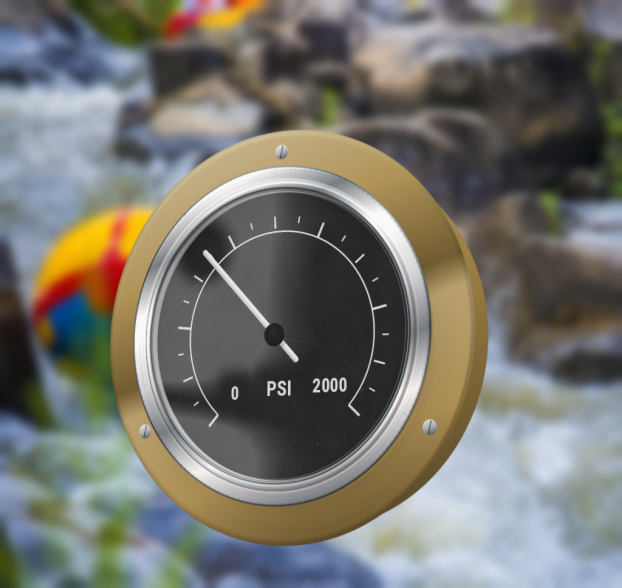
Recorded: value=700 unit=psi
